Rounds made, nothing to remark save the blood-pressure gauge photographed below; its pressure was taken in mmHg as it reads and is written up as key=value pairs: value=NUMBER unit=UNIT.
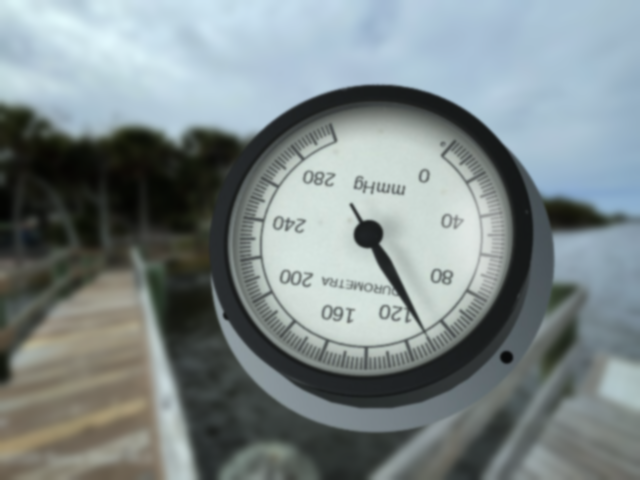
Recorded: value=110 unit=mmHg
